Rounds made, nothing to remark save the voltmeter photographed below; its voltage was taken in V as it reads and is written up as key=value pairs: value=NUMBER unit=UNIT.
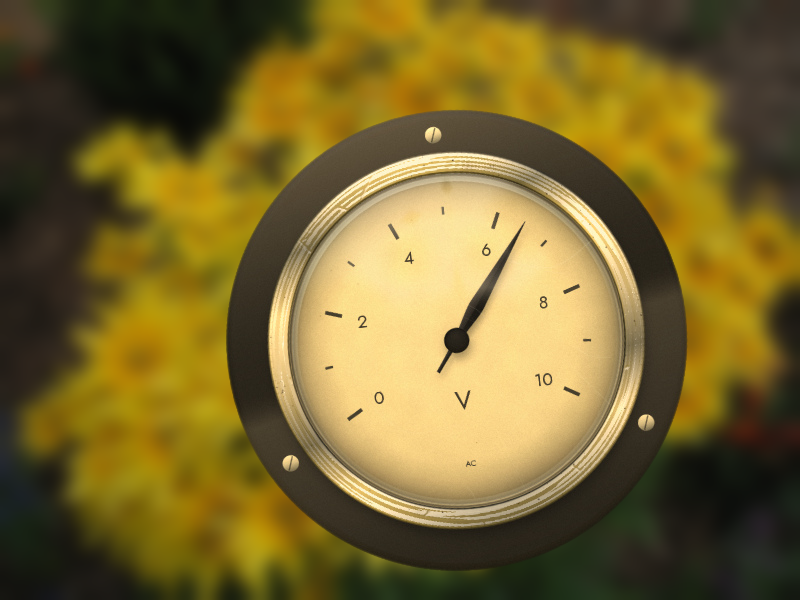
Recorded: value=6.5 unit=V
